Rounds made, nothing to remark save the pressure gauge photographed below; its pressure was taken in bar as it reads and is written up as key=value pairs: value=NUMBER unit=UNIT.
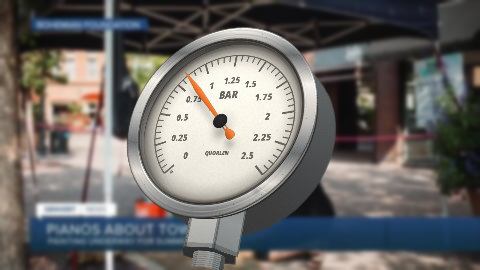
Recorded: value=0.85 unit=bar
